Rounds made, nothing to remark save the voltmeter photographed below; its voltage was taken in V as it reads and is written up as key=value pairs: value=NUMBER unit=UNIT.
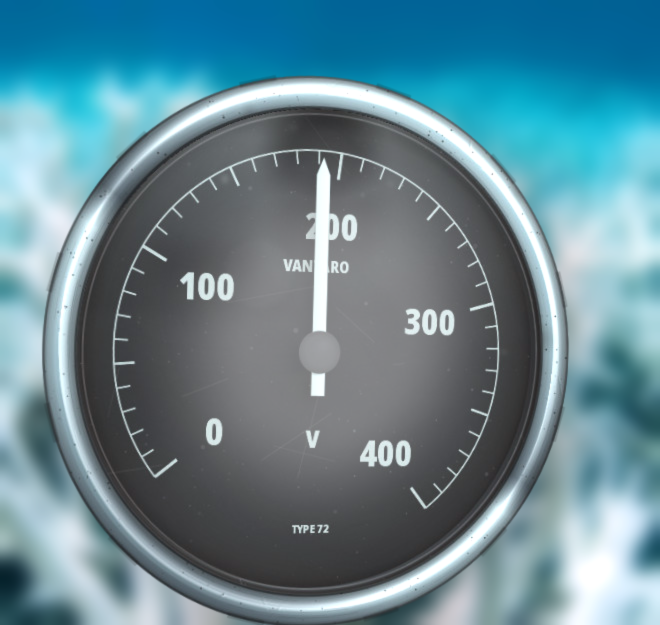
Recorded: value=190 unit=V
